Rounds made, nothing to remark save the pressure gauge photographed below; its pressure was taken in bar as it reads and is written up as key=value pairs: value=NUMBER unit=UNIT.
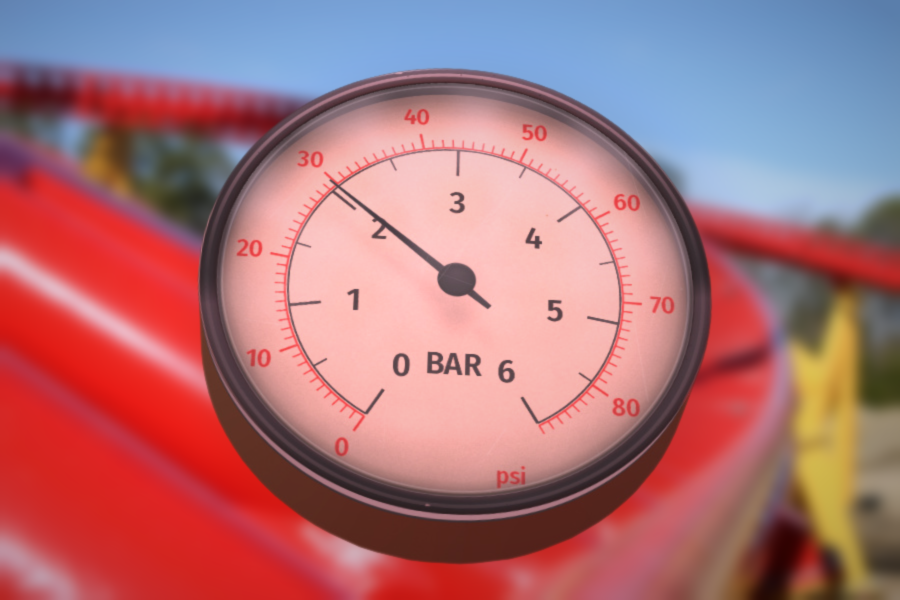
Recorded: value=2 unit=bar
